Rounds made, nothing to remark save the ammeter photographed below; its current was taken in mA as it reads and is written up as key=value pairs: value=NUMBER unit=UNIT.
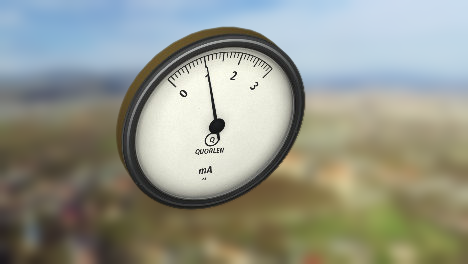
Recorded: value=1 unit=mA
